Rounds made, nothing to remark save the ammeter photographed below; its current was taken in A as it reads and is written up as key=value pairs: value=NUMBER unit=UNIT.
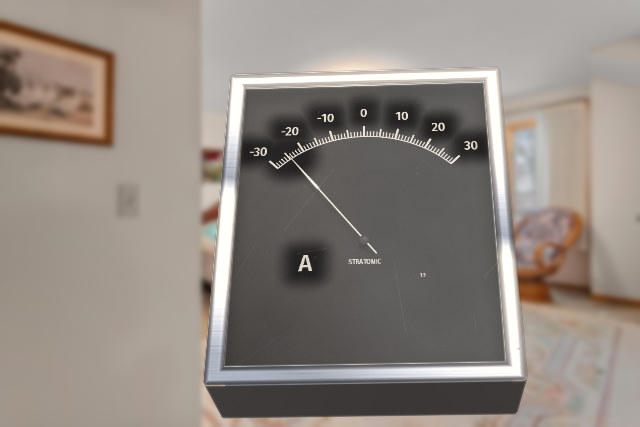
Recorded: value=-25 unit=A
